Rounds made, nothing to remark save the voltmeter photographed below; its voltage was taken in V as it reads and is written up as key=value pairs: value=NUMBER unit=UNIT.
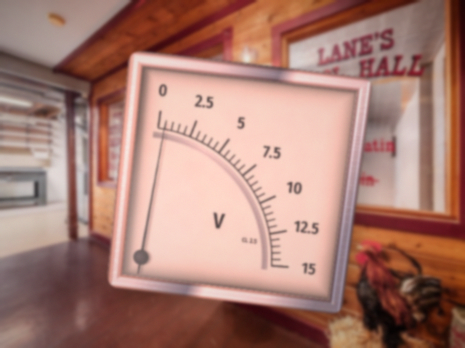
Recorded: value=0.5 unit=V
